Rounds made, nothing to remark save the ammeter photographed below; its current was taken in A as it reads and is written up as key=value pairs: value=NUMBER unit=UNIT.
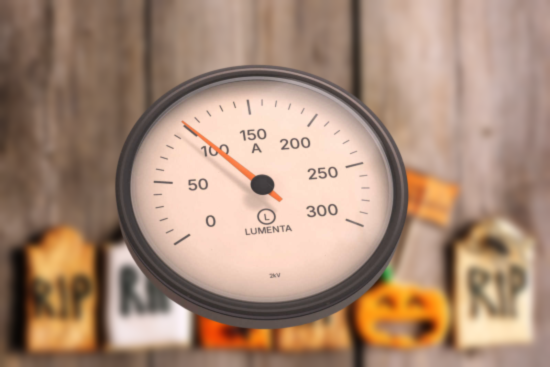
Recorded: value=100 unit=A
